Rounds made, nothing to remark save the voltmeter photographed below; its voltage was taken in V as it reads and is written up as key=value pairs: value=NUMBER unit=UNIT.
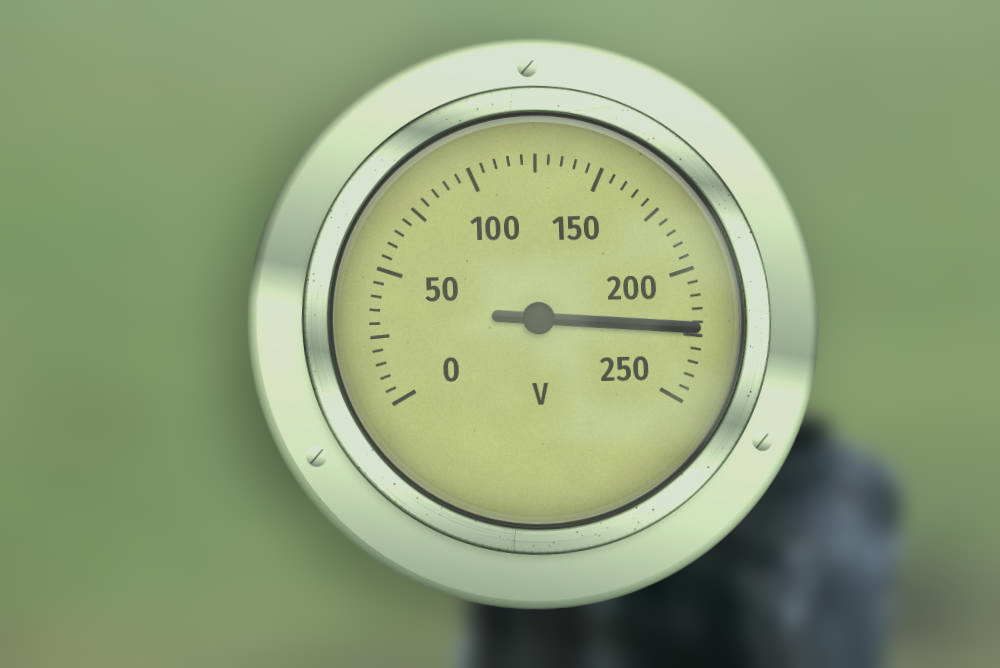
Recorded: value=222.5 unit=V
